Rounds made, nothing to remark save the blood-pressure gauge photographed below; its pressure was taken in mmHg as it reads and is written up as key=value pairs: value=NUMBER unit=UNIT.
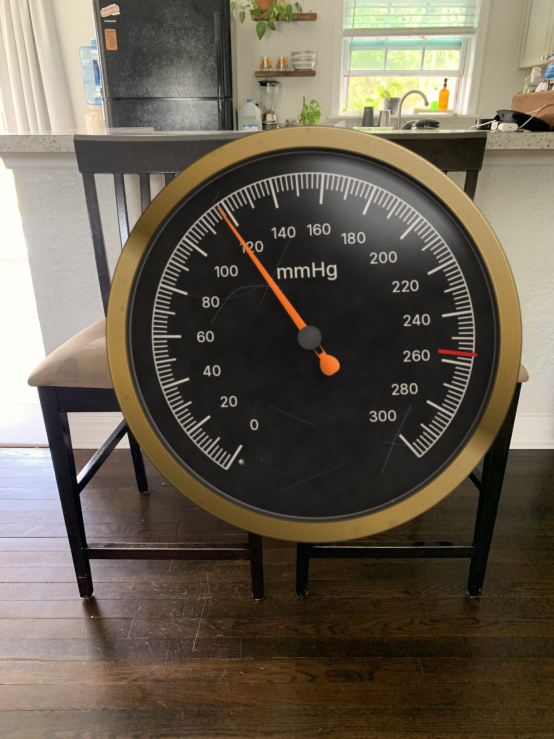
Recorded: value=118 unit=mmHg
